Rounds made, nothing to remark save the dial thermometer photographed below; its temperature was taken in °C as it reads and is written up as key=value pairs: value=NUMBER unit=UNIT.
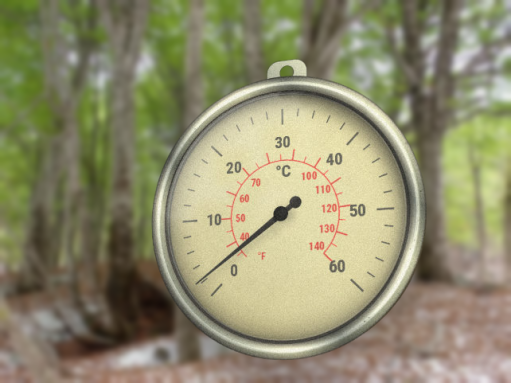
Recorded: value=2 unit=°C
